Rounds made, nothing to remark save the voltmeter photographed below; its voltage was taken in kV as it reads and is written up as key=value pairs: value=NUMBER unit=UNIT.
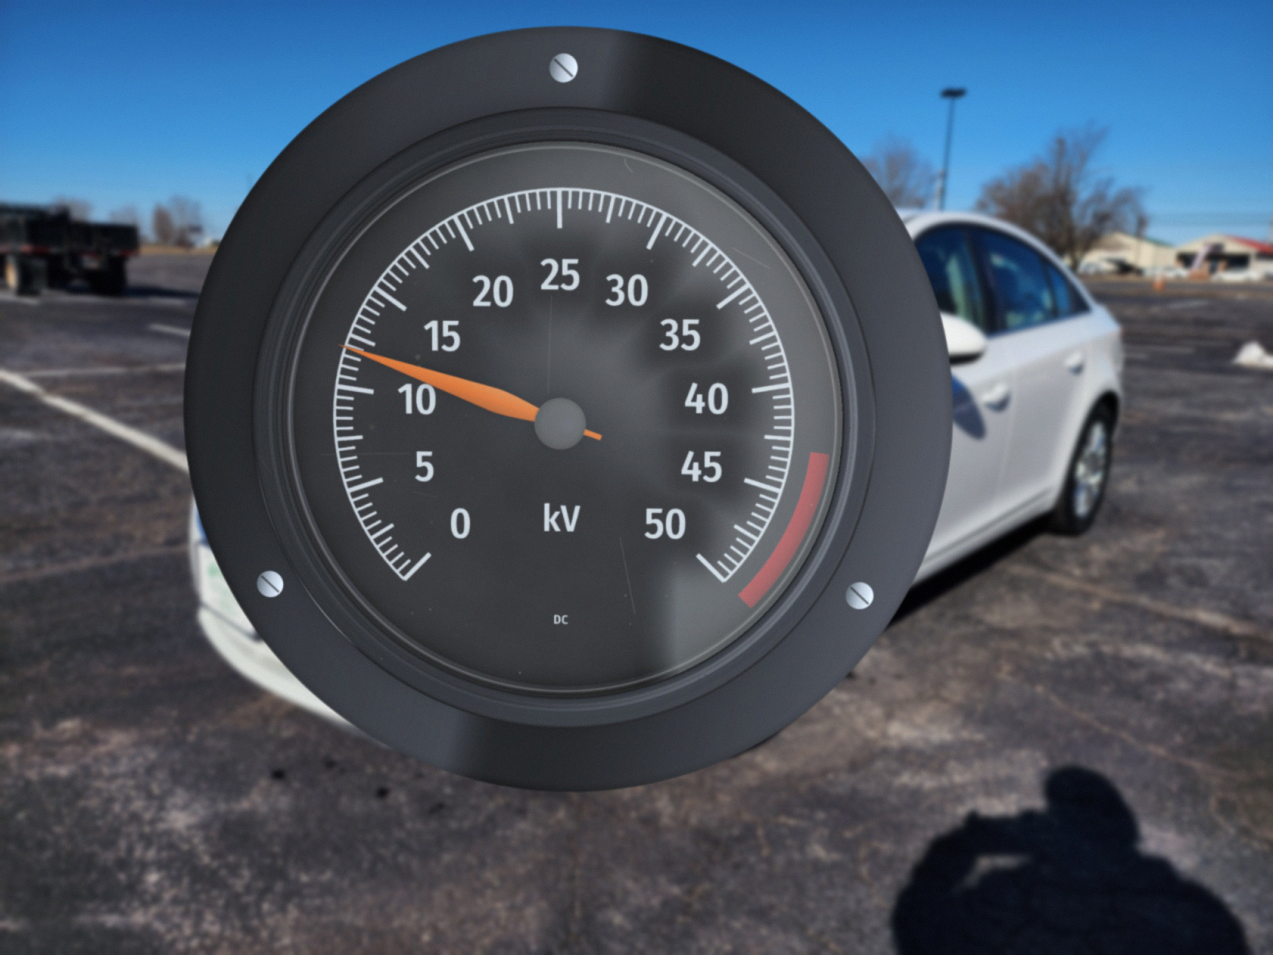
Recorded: value=12 unit=kV
